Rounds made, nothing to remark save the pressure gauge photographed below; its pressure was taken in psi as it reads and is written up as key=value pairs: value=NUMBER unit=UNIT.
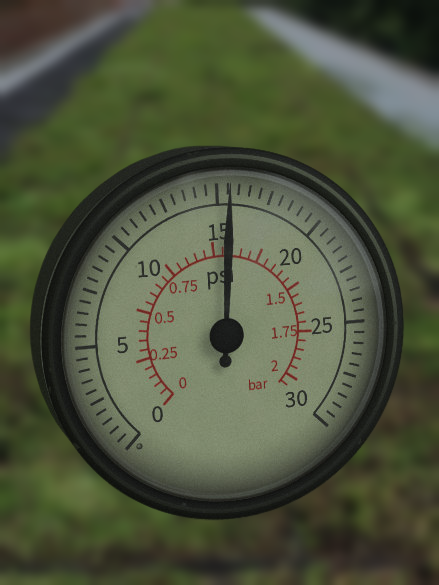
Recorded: value=15.5 unit=psi
